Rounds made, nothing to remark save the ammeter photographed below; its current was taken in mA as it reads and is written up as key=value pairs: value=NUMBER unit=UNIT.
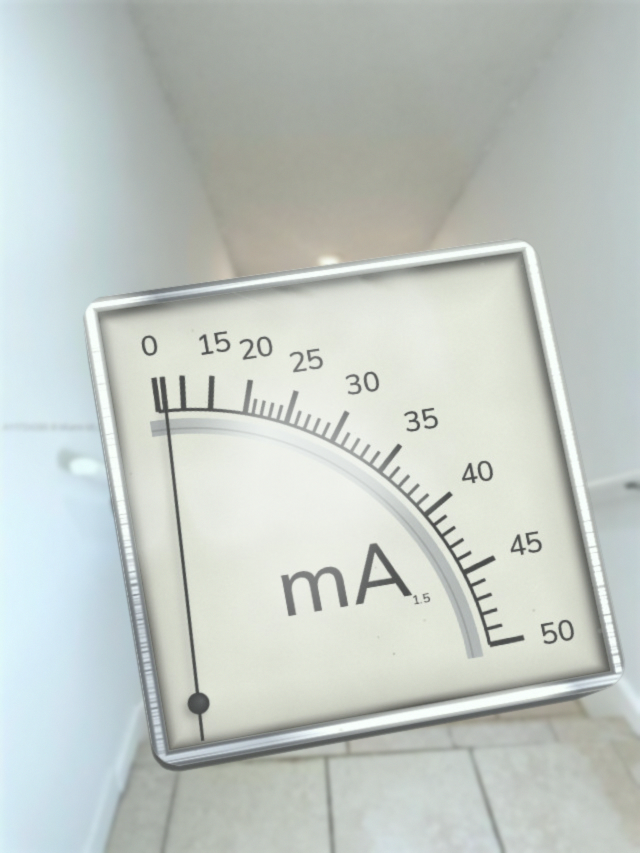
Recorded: value=5 unit=mA
